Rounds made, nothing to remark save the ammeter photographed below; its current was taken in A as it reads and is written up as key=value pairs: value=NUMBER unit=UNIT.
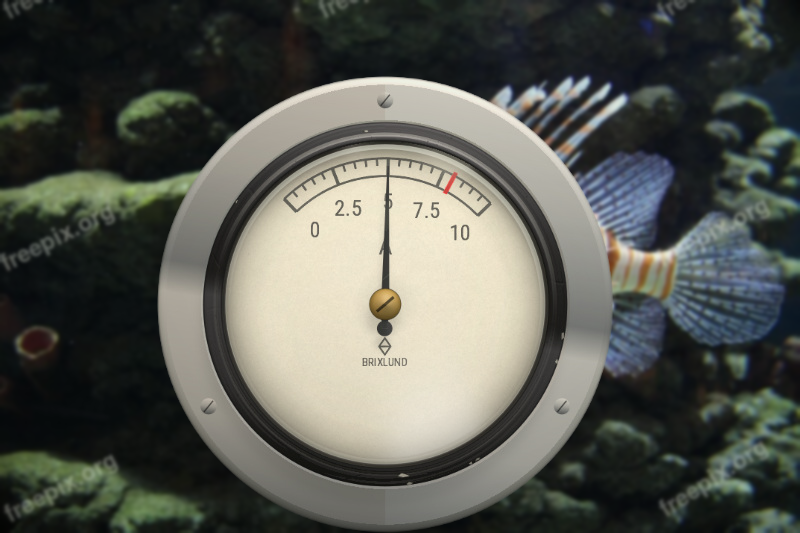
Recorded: value=5 unit=A
